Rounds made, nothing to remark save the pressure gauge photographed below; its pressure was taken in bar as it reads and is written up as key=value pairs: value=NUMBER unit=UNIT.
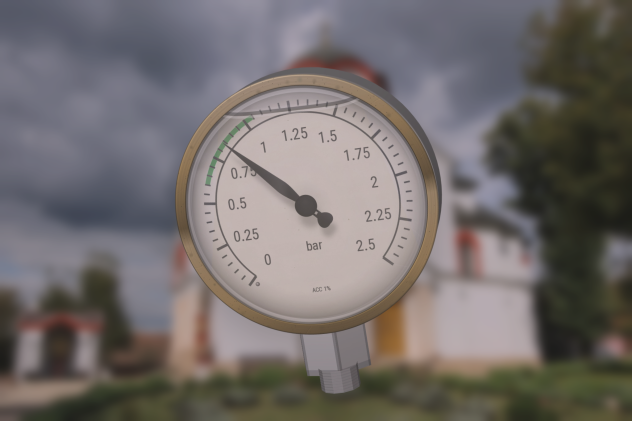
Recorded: value=0.85 unit=bar
